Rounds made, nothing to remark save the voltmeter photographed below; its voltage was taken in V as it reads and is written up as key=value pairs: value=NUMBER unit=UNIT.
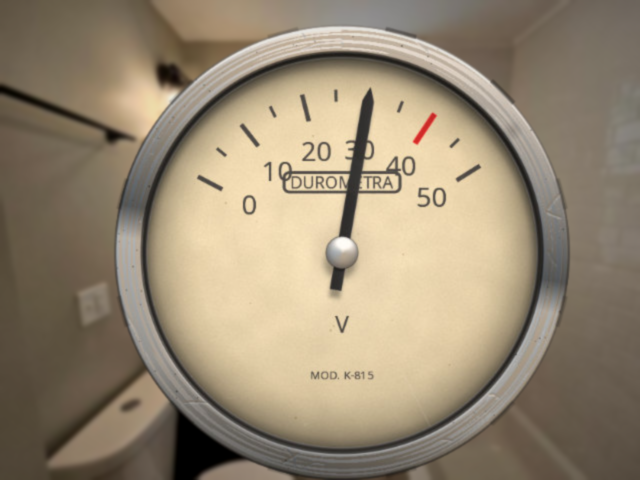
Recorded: value=30 unit=V
